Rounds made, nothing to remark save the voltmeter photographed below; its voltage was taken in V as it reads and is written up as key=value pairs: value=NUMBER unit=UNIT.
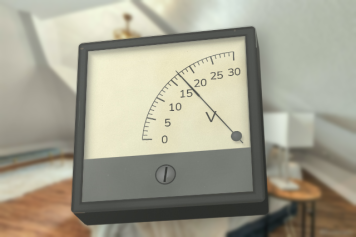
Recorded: value=17 unit=V
